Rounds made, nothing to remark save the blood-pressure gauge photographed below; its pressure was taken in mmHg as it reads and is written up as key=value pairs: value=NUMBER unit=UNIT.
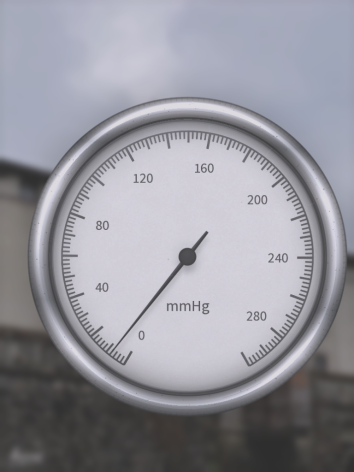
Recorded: value=8 unit=mmHg
